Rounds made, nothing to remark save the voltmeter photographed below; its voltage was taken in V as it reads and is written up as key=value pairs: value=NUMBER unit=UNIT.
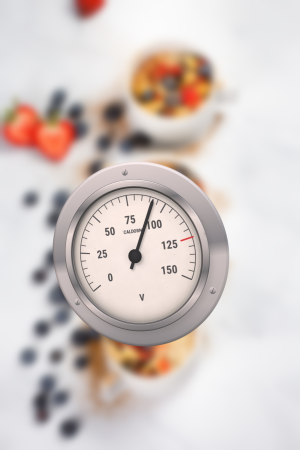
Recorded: value=92.5 unit=V
